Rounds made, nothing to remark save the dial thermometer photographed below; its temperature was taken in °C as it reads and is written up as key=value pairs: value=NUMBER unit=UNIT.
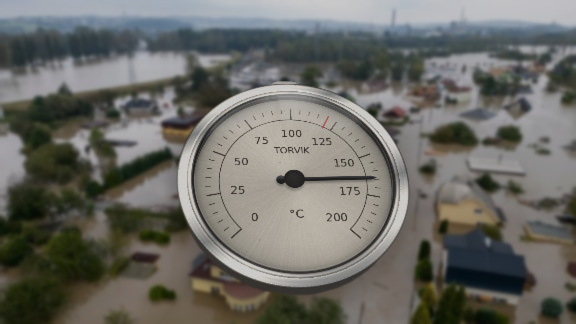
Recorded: value=165 unit=°C
